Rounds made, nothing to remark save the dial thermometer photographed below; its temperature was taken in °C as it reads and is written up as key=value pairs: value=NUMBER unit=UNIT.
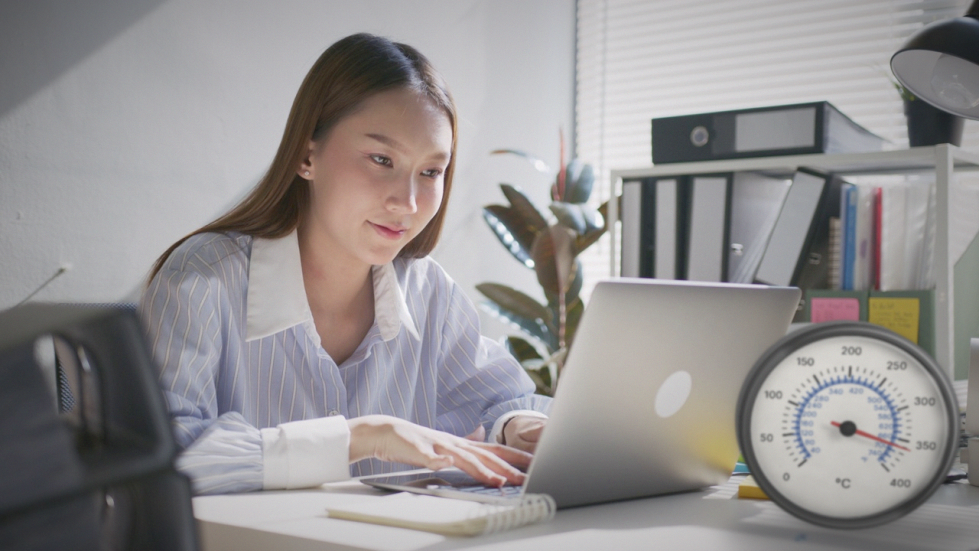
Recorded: value=360 unit=°C
